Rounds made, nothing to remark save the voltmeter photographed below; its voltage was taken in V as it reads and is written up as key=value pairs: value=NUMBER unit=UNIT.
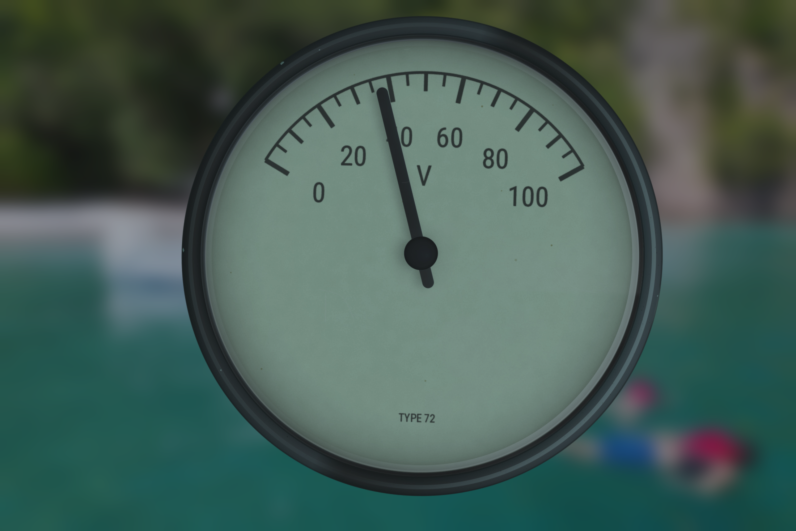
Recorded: value=37.5 unit=V
